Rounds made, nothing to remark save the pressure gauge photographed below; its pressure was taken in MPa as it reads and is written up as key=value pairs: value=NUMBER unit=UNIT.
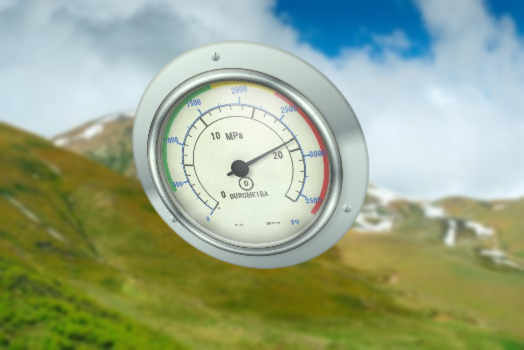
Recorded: value=19 unit=MPa
